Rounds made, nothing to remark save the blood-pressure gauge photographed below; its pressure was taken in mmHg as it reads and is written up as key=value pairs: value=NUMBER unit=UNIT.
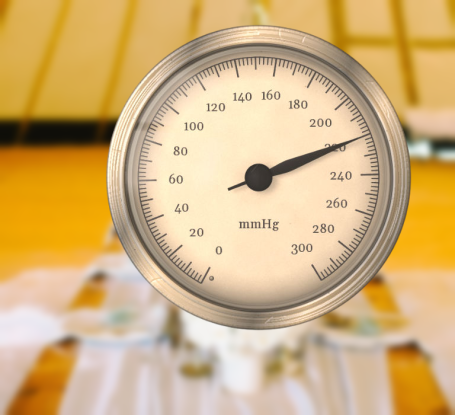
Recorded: value=220 unit=mmHg
